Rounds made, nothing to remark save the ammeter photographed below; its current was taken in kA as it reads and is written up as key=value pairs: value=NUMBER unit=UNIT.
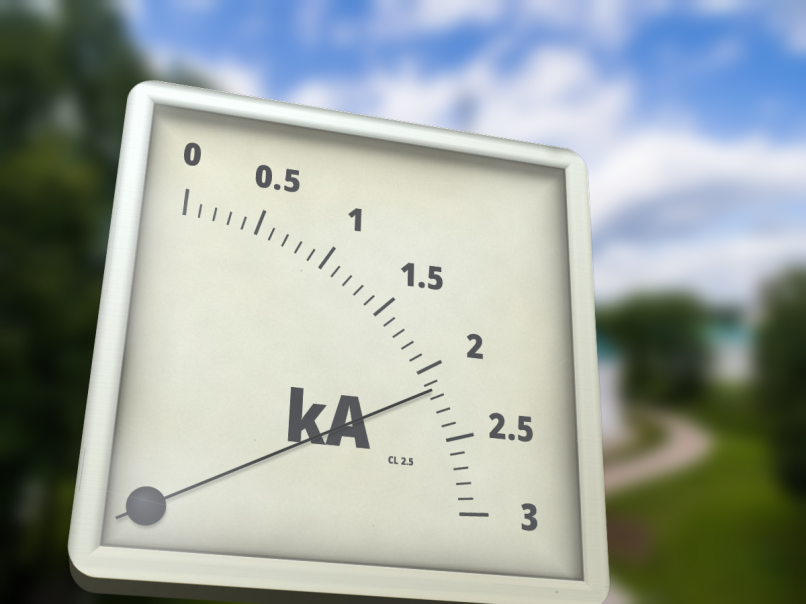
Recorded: value=2.15 unit=kA
